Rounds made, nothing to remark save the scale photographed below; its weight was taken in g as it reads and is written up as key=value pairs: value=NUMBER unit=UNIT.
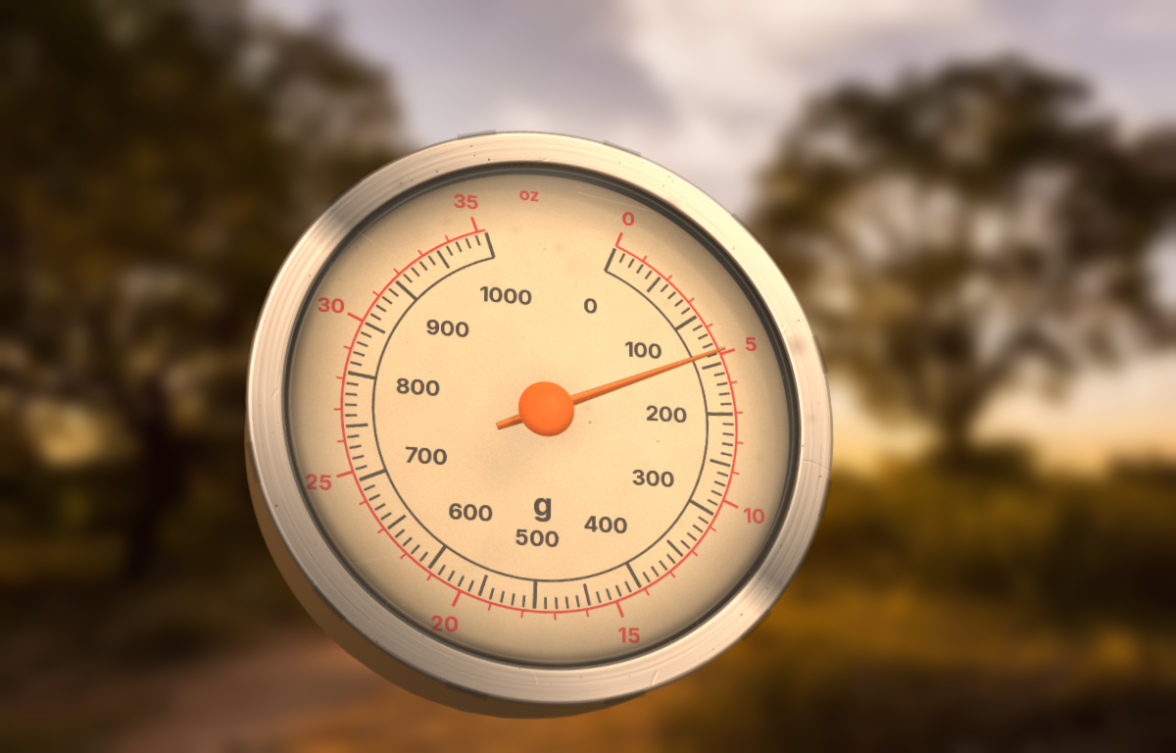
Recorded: value=140 unit=g
